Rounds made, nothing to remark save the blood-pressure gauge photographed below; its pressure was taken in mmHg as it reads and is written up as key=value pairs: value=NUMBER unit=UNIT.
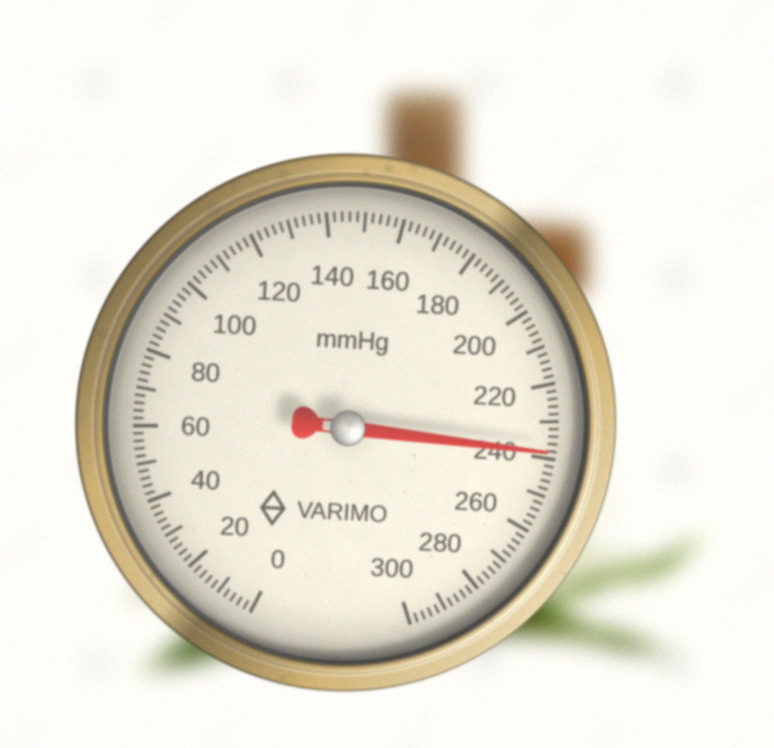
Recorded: value=238 unit=mmHg
